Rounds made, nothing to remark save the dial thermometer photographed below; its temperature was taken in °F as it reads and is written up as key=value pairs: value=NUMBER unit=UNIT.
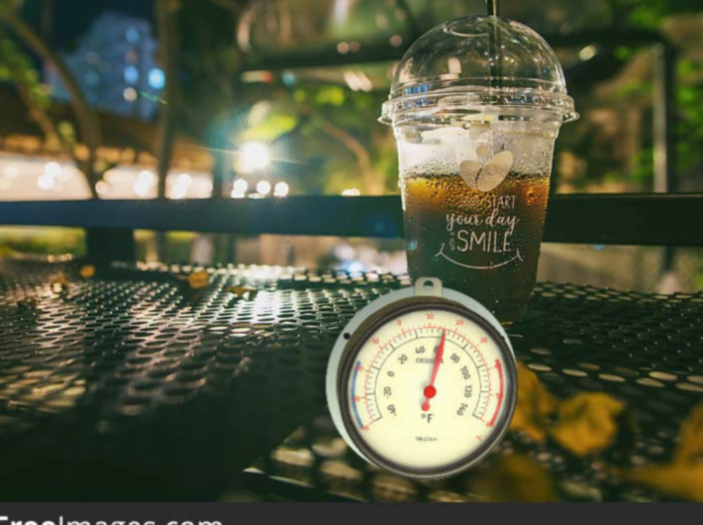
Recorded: value=60 unit=°F
